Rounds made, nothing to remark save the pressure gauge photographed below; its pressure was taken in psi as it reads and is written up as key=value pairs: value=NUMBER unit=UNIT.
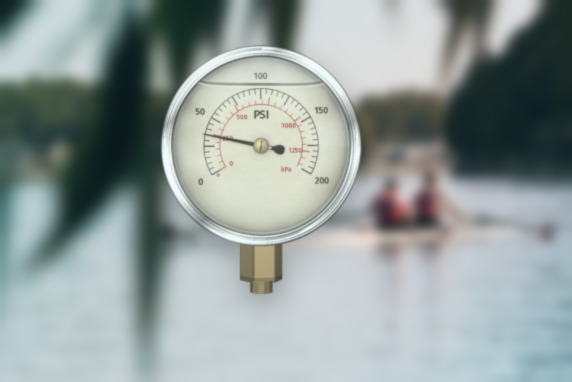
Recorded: value=35 unit=psi
